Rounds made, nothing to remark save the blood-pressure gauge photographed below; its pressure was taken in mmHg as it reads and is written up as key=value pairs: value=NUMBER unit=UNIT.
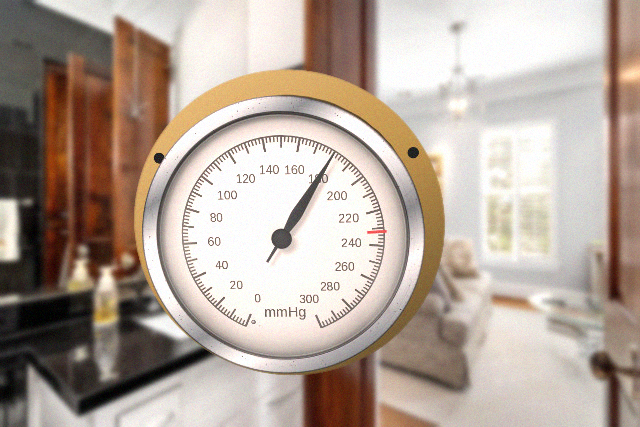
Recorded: value=180 unit=mmHg
